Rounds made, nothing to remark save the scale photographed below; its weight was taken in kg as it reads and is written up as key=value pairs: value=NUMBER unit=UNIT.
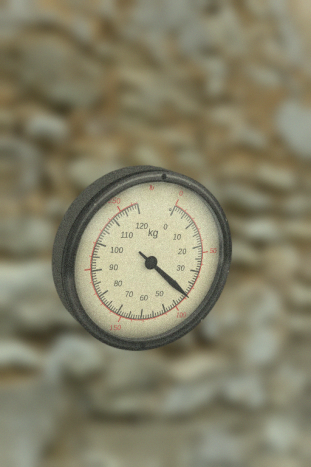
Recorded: value=40 unit=kg
